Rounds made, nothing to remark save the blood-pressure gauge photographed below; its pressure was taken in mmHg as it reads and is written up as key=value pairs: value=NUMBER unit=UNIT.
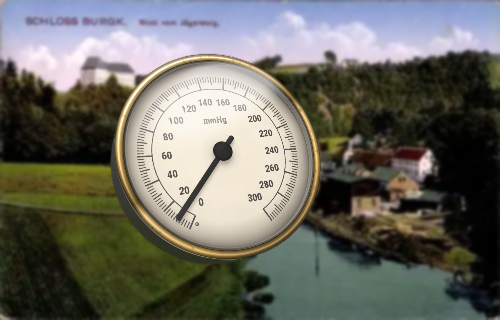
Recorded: value=10 unit=mmHg
